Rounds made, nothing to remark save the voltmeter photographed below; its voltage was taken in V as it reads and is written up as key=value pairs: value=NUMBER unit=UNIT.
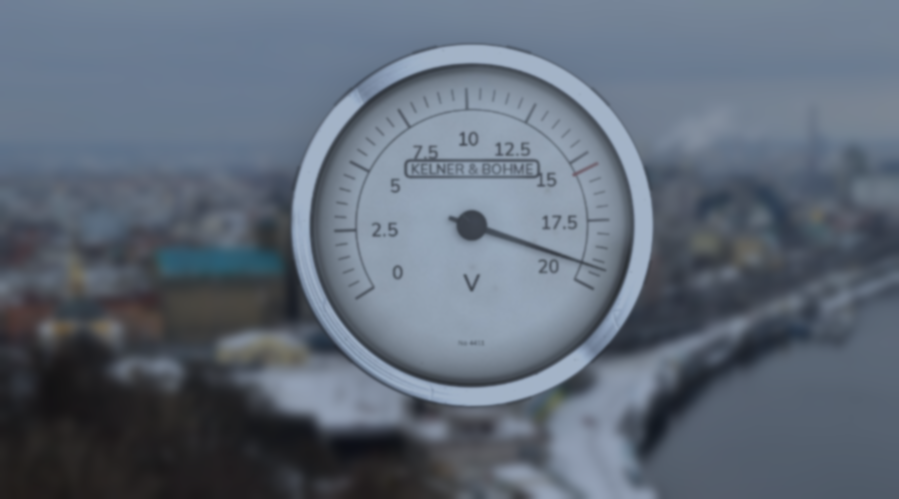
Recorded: value=19.25 unit=V
